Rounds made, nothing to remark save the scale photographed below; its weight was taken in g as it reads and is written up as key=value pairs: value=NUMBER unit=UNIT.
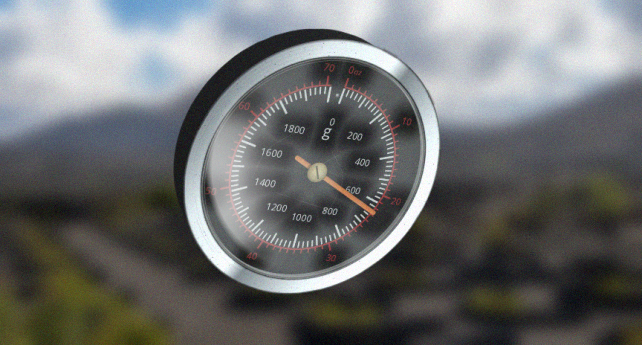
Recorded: value=640 unit=g
